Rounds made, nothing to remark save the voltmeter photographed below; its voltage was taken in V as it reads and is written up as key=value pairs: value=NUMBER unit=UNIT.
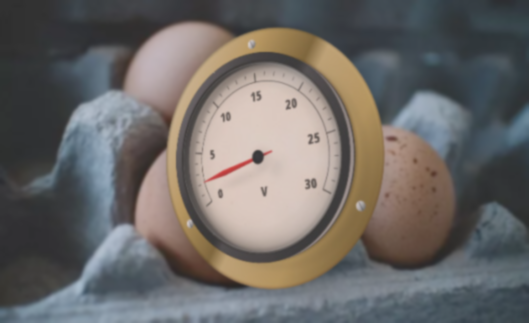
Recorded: value=2 unit=V
